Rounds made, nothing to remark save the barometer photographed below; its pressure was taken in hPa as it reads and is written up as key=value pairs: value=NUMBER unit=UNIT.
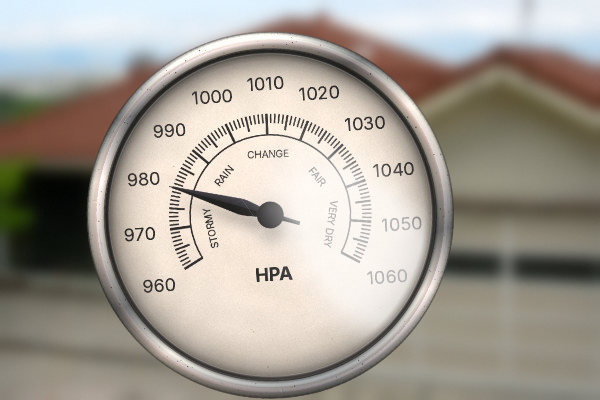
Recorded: value=980 unit=hPa
